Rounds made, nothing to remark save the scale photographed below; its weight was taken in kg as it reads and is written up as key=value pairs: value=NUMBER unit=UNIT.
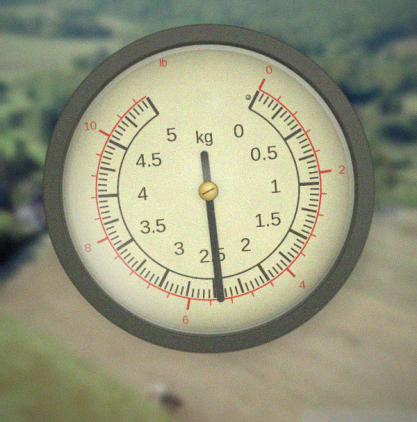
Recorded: value=2.45 unit=kg
